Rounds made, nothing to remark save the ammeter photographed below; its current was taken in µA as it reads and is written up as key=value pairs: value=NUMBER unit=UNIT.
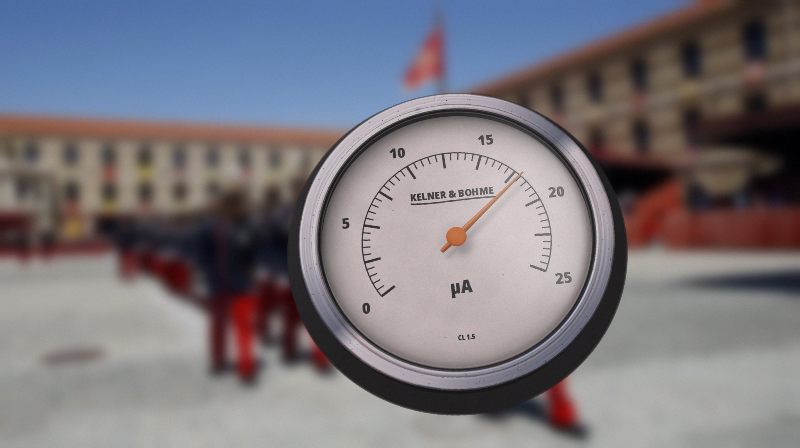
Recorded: value=18 unit=µA
